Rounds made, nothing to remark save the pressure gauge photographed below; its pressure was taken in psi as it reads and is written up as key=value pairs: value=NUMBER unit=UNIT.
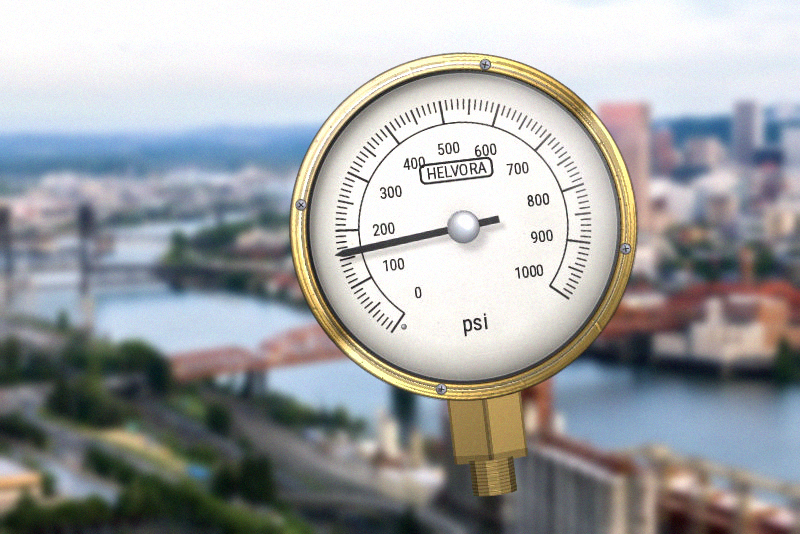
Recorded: value=160 unit=psi
